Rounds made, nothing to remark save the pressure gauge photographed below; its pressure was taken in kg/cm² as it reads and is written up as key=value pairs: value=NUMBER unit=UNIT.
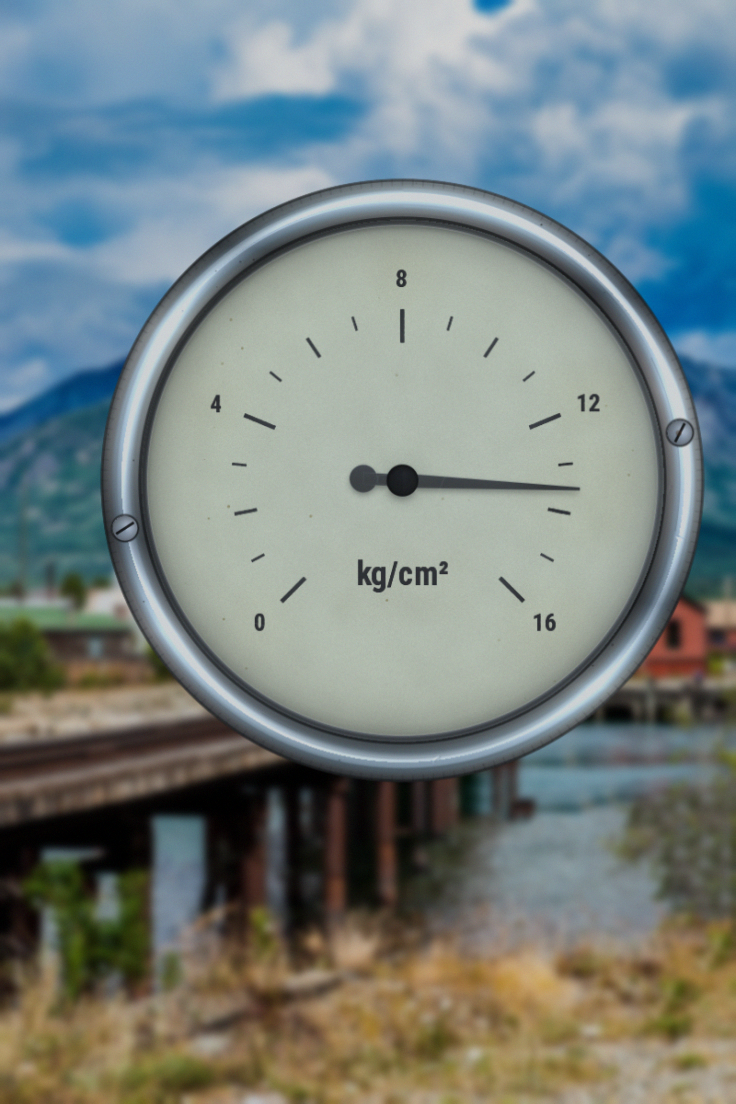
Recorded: value=13.5 unit=kg/cm²
